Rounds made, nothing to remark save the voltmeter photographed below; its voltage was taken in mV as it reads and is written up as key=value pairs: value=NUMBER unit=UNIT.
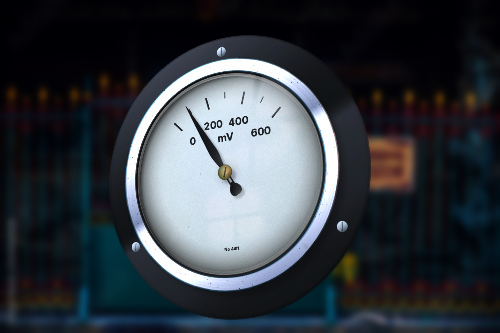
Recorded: value=100 unit=mV
